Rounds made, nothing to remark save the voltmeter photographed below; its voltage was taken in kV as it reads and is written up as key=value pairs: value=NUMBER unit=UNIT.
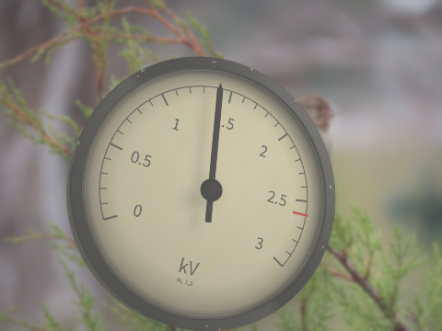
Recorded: value=1.4 unit=kV
